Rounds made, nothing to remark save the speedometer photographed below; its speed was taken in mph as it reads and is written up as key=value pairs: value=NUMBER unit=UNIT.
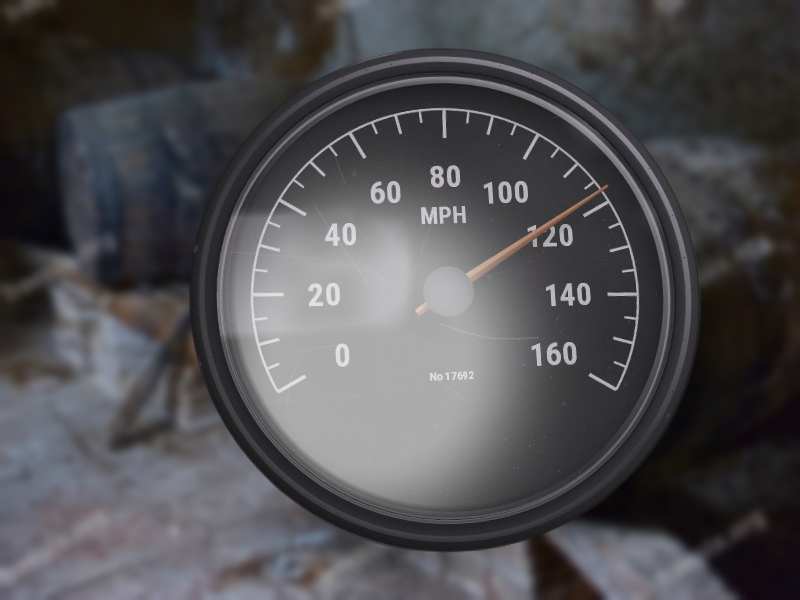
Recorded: value=117.5 unit=mph
